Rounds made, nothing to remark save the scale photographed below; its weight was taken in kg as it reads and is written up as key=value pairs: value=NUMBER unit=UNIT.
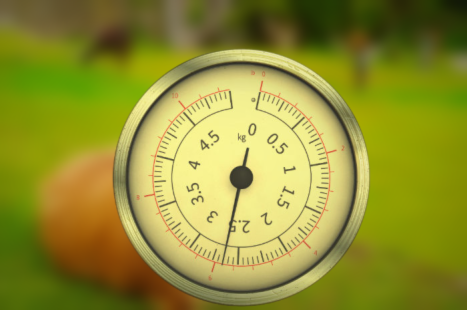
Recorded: value=2.65 unit=kg
